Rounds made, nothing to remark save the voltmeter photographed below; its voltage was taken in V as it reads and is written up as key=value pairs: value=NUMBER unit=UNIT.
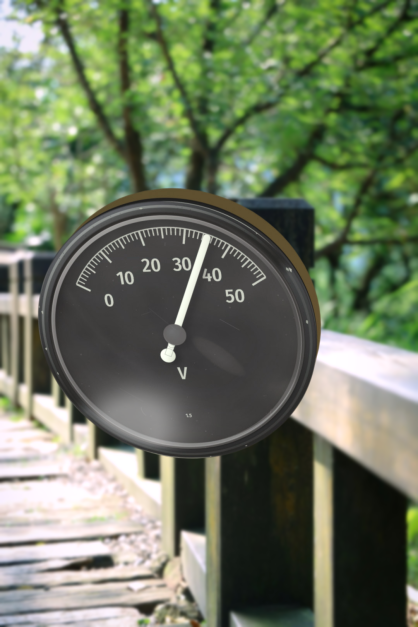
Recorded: value=35 unit=V
